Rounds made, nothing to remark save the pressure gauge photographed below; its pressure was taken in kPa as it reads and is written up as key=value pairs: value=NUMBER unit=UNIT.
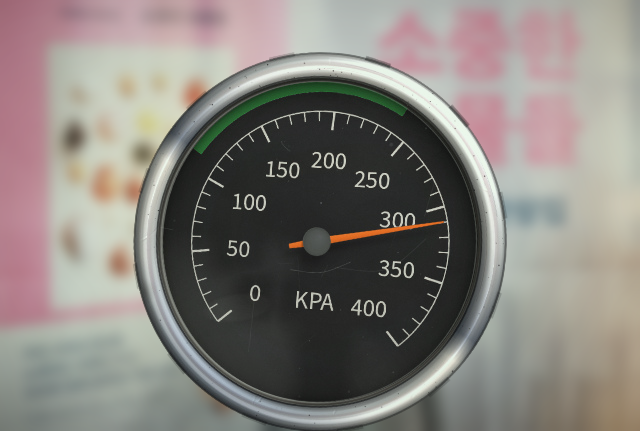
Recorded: value=310 unit=kPa
